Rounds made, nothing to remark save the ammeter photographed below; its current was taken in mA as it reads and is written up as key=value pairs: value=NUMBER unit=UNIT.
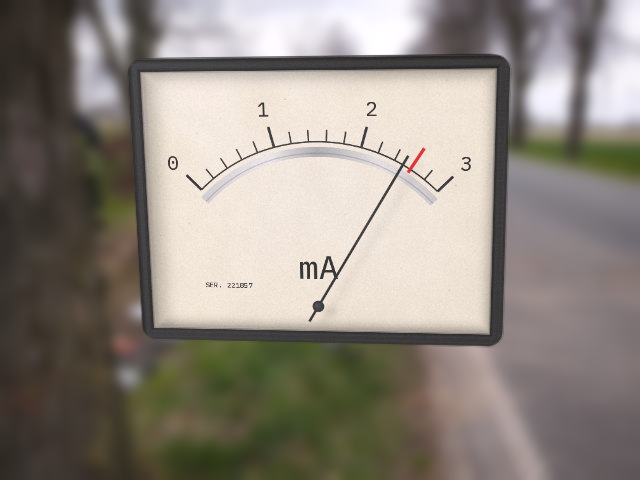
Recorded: value=2.5 unit=mA
